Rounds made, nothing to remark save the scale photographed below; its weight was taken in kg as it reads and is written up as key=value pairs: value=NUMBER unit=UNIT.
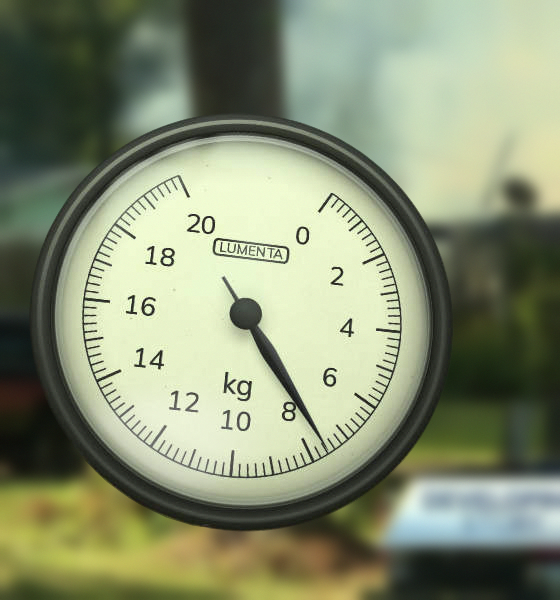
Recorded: value=7.6 unit=kg
